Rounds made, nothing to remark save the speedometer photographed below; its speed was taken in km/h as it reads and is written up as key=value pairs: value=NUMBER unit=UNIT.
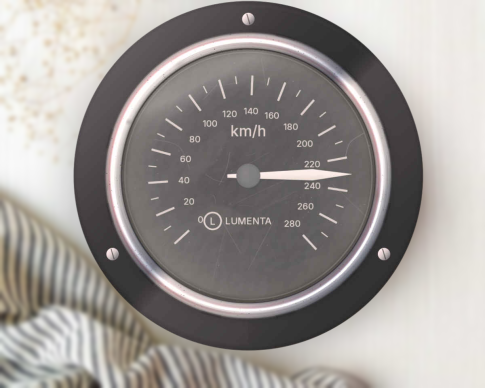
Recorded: value=230 unit=km/h
